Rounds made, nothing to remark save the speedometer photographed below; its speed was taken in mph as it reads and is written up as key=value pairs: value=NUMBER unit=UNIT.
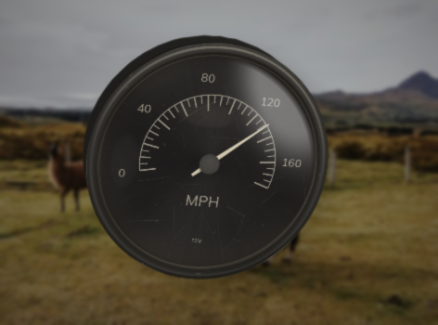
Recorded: value=130 unit=mph
